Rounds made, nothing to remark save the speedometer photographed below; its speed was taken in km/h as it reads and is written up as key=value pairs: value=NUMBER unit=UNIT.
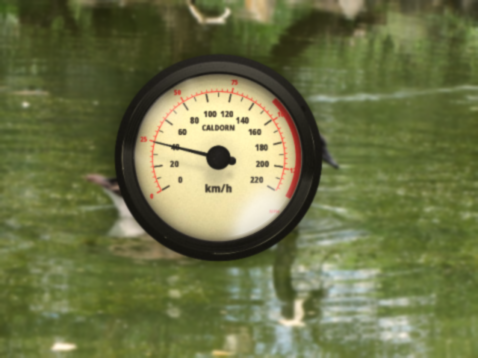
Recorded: value=40 unit=km/h
